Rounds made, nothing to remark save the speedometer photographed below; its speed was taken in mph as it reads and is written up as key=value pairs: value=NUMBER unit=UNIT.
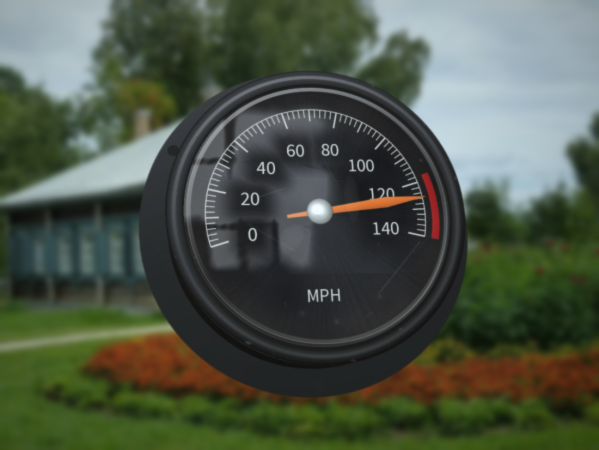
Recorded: value=126 unit=mph
